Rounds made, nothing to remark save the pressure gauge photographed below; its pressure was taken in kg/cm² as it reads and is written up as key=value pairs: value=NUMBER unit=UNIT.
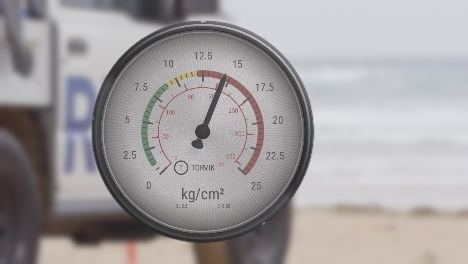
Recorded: value=14.5 unit=kg/cm²
